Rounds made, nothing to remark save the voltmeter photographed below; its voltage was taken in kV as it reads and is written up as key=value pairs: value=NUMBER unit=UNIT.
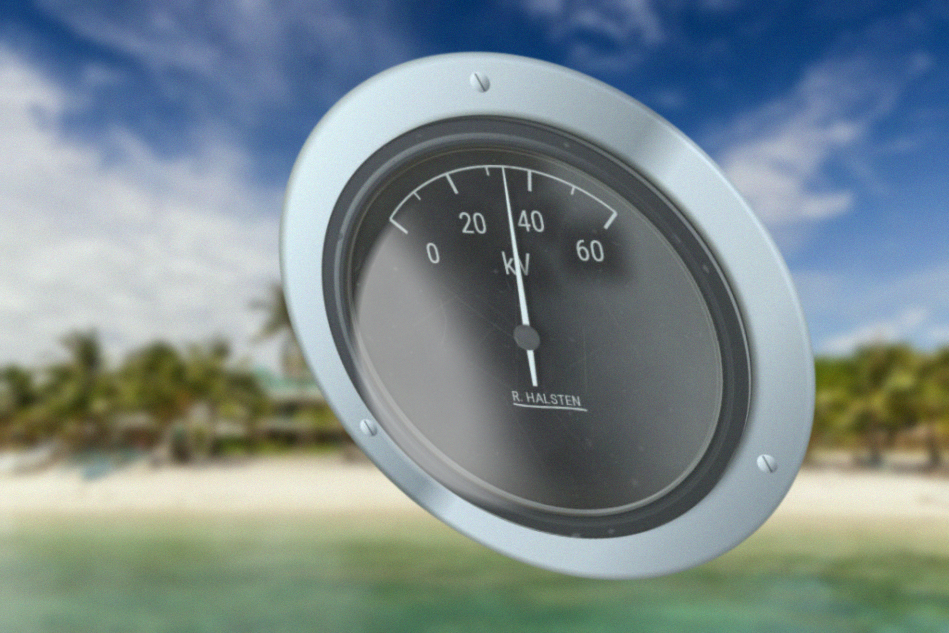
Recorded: value=35 unit=kV
